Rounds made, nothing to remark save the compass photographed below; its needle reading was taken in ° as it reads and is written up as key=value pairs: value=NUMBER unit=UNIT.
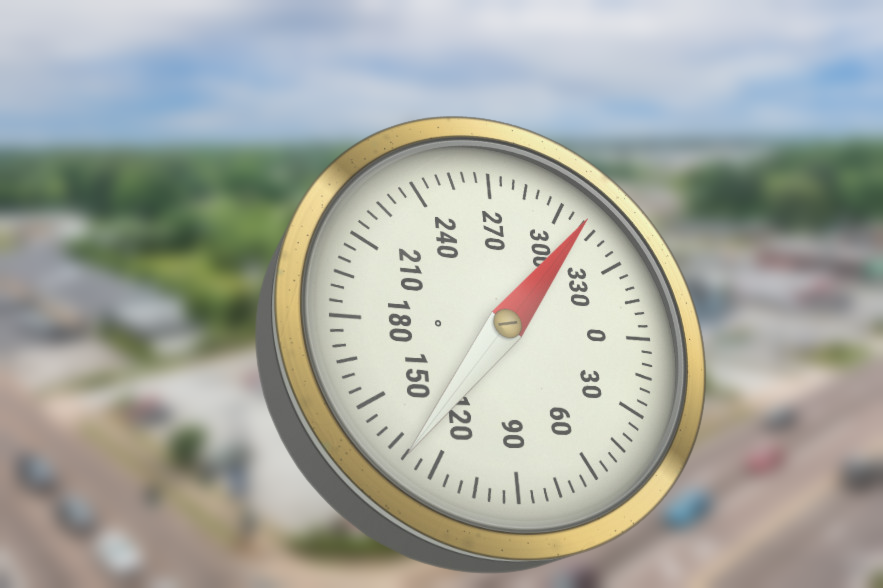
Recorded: value=310 unit=°
